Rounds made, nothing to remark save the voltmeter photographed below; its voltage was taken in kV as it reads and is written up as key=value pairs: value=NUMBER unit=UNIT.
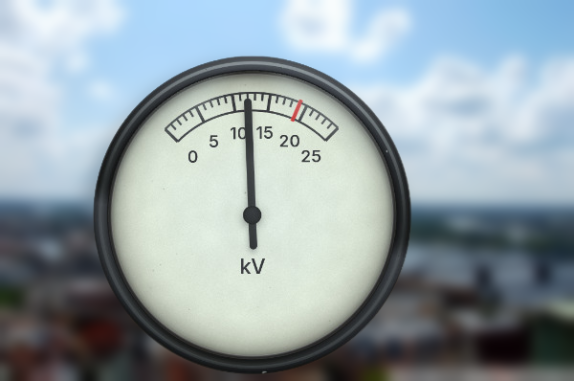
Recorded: value=12 unit=kV
